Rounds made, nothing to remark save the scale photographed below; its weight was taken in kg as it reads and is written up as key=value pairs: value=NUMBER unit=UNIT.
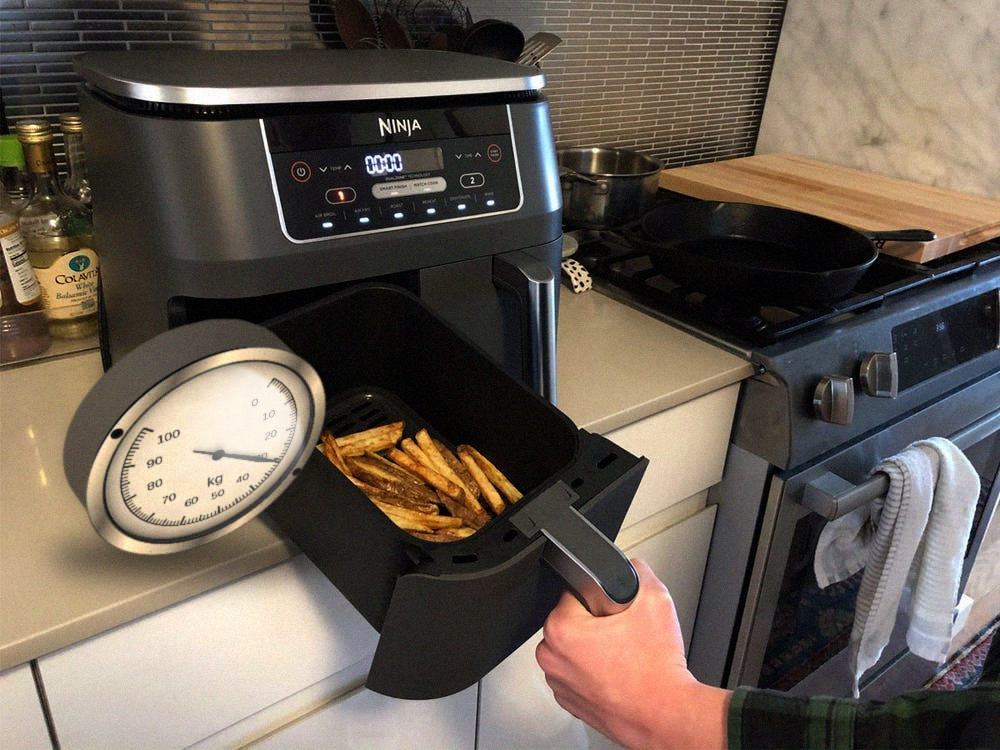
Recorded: value=30 unit=kg
